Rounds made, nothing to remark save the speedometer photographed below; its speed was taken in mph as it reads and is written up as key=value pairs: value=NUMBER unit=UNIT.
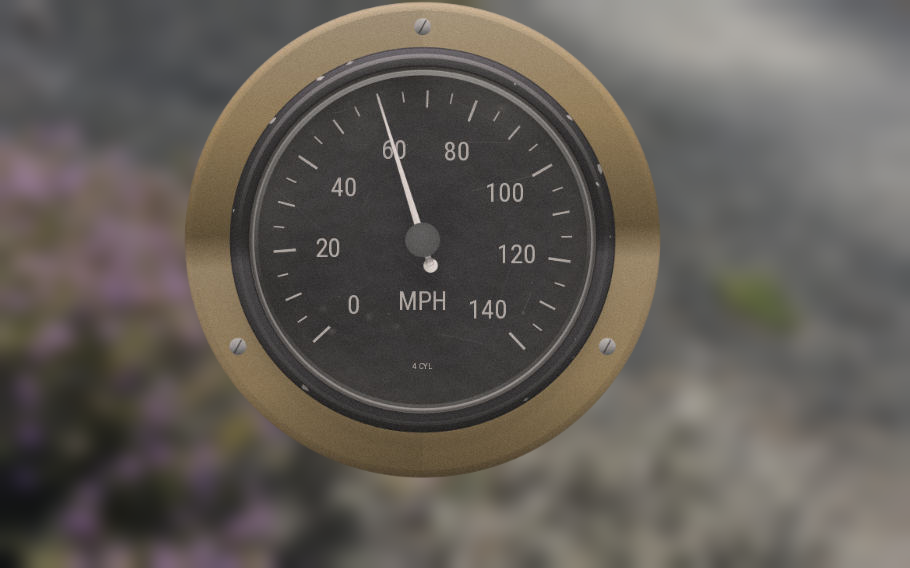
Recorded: value=60 unit=mph
